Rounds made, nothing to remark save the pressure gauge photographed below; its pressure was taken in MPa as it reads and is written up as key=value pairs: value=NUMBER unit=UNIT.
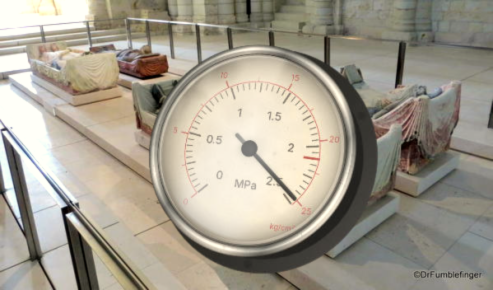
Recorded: value=2.45 unit=MPa
